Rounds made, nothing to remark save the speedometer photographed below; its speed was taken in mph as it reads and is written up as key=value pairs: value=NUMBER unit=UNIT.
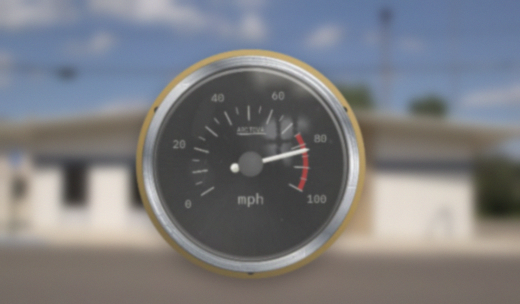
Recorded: value=82.5 unit=mph
